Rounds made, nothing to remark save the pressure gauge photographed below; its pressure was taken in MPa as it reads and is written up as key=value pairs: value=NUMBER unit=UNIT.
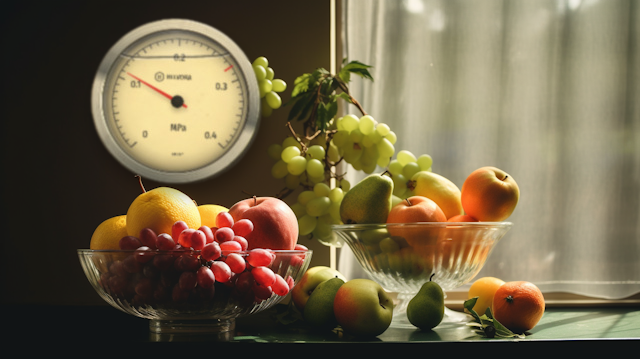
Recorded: value=0.11 unit=MPa
